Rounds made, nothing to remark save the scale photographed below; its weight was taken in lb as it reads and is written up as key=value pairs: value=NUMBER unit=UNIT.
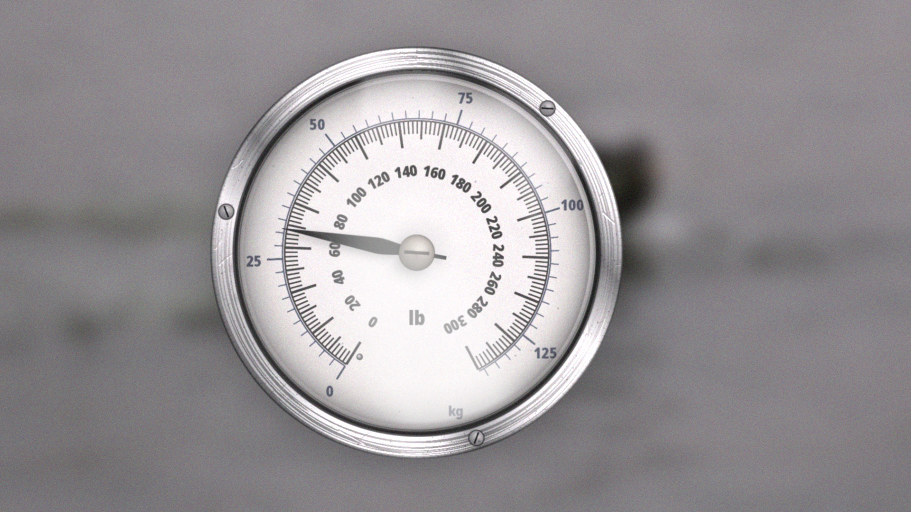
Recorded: value=68 unit=lb
